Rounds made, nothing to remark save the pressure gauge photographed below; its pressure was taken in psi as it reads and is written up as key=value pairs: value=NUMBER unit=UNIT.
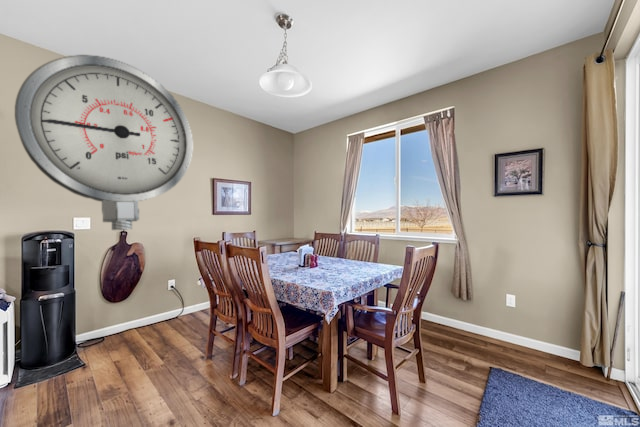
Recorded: value=2.5 unit=psi
